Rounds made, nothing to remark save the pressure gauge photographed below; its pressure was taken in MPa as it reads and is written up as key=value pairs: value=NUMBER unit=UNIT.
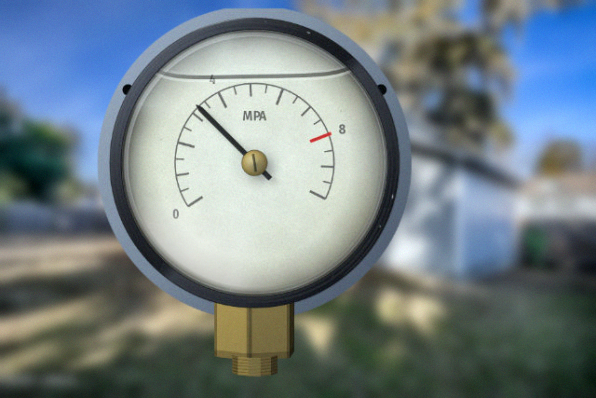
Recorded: value=3.25 unit=MPa
